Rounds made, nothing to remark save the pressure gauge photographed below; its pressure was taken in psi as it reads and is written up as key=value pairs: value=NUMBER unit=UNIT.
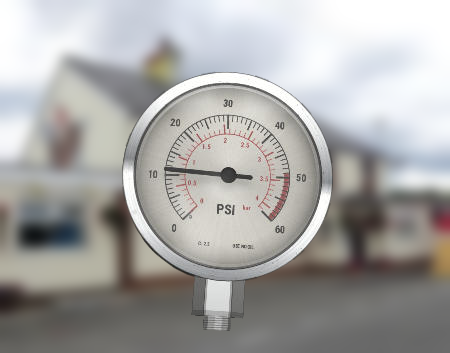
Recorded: value=11 unit=psi
